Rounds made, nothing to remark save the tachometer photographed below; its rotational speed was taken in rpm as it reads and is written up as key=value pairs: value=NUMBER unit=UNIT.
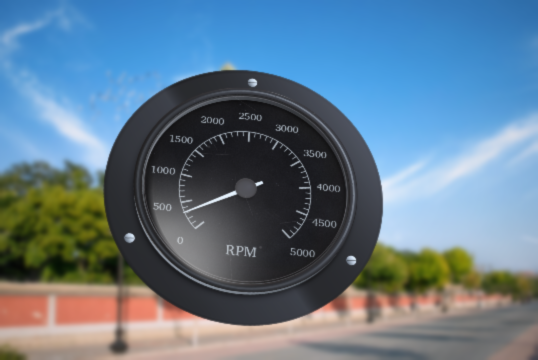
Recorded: value=300 unit=rpm
